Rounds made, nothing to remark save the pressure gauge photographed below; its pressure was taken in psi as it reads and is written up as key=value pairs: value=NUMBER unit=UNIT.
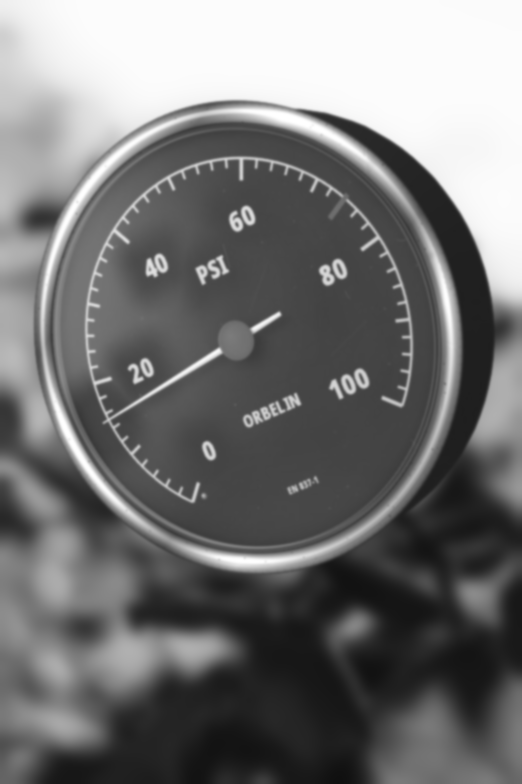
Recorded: value=15 unit=psi
